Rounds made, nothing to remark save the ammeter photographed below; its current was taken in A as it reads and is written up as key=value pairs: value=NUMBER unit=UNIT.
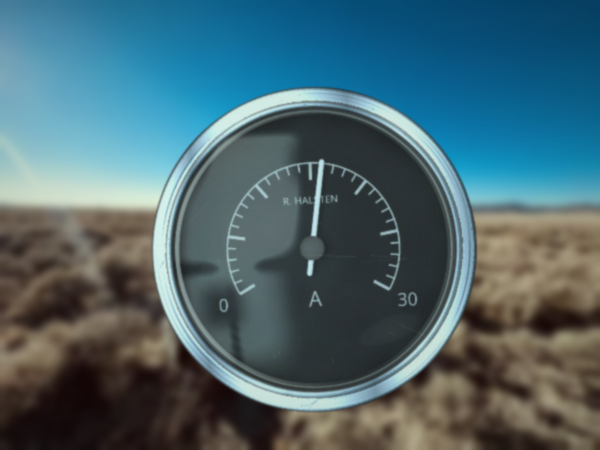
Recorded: value=16 unit=A
